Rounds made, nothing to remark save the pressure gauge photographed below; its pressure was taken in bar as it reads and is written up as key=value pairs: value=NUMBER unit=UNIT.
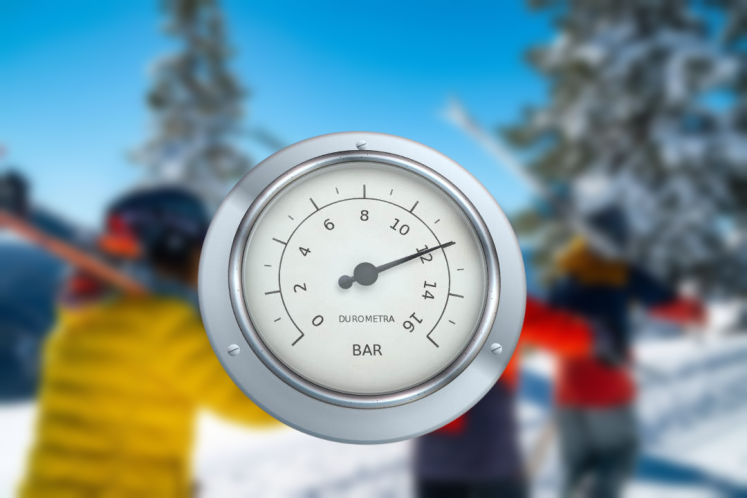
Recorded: value=12 unit=bar
